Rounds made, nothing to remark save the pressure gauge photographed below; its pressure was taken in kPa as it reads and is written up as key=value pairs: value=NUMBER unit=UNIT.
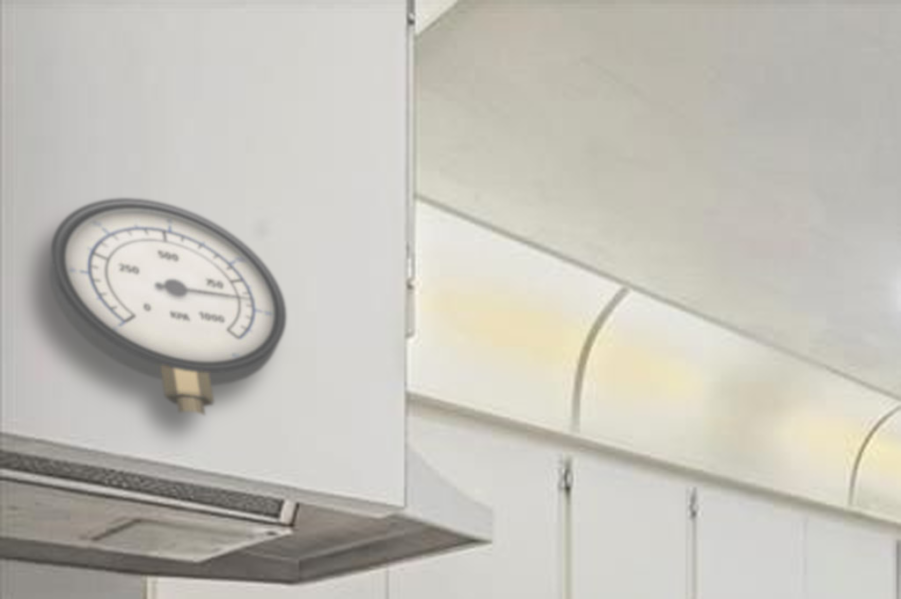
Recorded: value=825 unit=kPa
